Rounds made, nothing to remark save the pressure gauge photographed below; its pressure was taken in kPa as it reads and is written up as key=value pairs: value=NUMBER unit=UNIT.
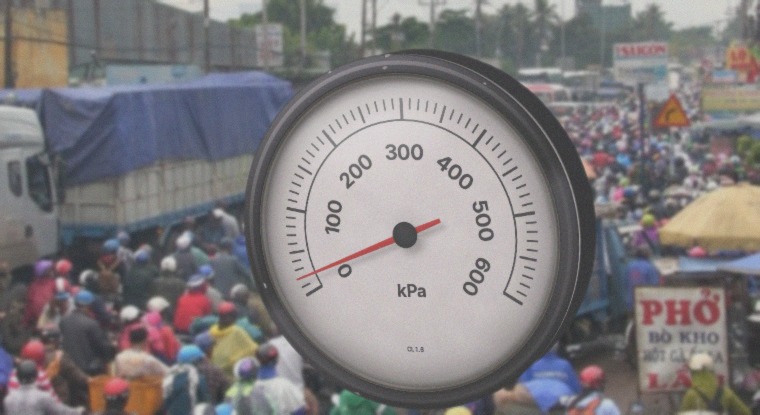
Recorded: value=20 unit=kPa
